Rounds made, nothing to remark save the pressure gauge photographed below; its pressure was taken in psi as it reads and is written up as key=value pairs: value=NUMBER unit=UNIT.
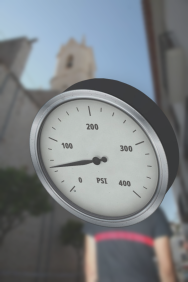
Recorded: value=50 unit=psi
